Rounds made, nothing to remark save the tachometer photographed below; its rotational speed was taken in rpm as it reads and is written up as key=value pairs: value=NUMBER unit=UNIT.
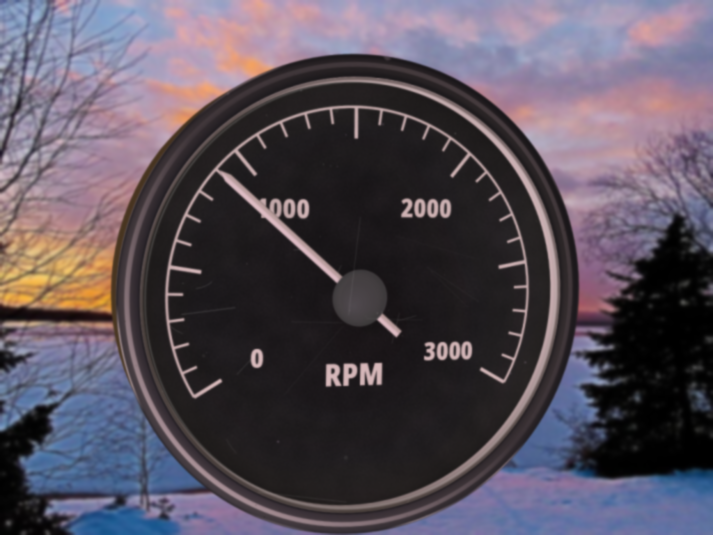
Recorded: value=900 unit=rpm
